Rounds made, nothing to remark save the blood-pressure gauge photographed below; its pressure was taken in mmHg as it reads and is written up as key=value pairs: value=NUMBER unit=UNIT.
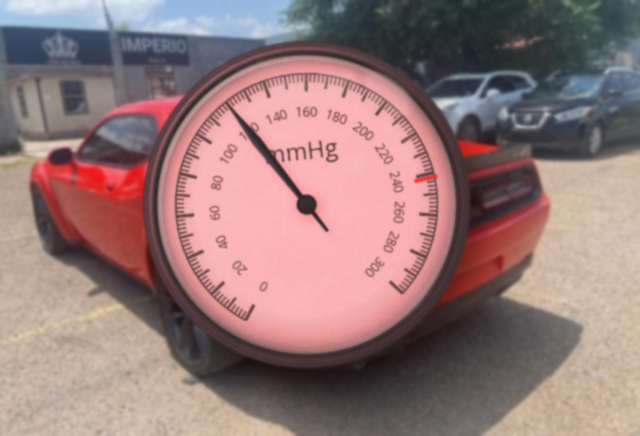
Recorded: value=120 unit=mmHg
